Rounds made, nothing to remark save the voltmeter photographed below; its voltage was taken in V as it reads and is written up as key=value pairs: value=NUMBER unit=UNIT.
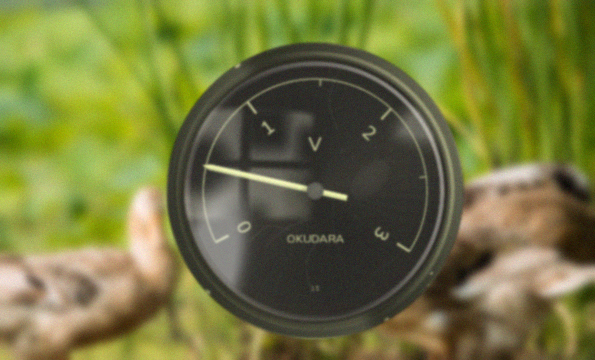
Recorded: value=0.5 unit=V
